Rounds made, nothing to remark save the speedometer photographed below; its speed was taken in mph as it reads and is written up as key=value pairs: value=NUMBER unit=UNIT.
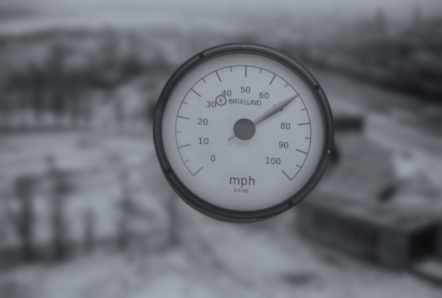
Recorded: value=70 unit=mph
